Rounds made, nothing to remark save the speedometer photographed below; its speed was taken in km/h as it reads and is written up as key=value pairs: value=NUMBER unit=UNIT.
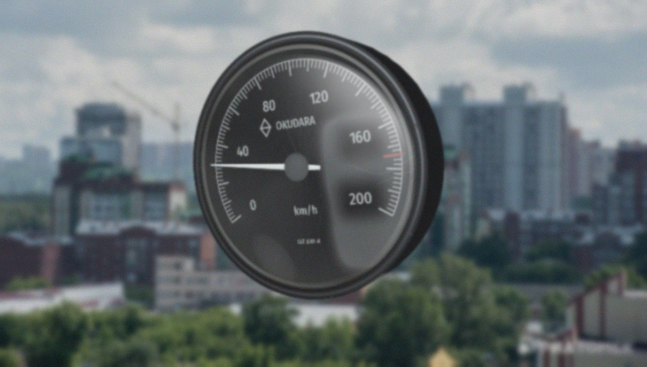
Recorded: value=30 unit=km/h
